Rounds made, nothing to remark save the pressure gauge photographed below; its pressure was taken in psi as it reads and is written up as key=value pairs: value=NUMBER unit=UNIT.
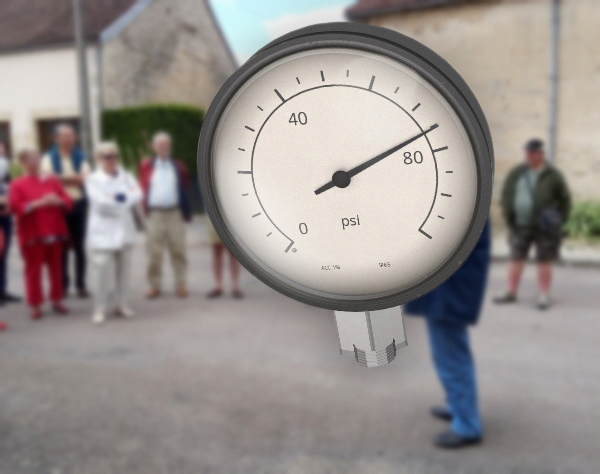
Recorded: value=75 unit=psi
